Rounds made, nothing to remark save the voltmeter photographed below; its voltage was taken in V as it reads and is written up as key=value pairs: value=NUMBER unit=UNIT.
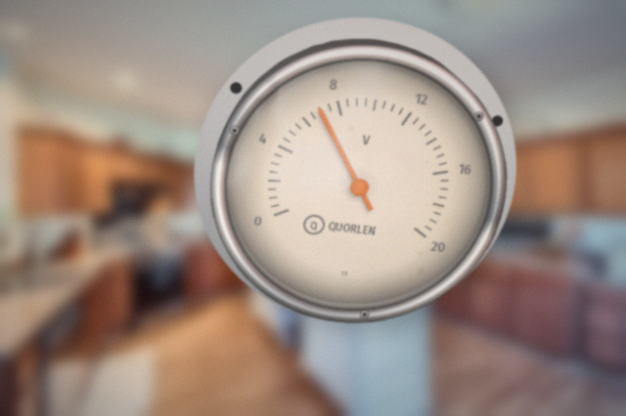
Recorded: value=7 unit=V
